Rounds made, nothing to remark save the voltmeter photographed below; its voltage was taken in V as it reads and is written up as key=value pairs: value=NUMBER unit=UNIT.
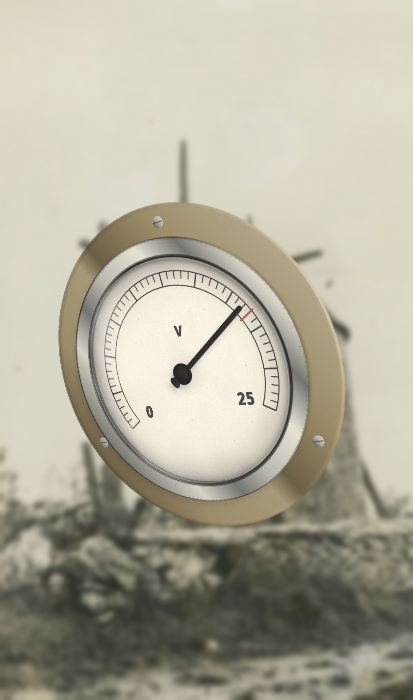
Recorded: value=18.5 unit=V
